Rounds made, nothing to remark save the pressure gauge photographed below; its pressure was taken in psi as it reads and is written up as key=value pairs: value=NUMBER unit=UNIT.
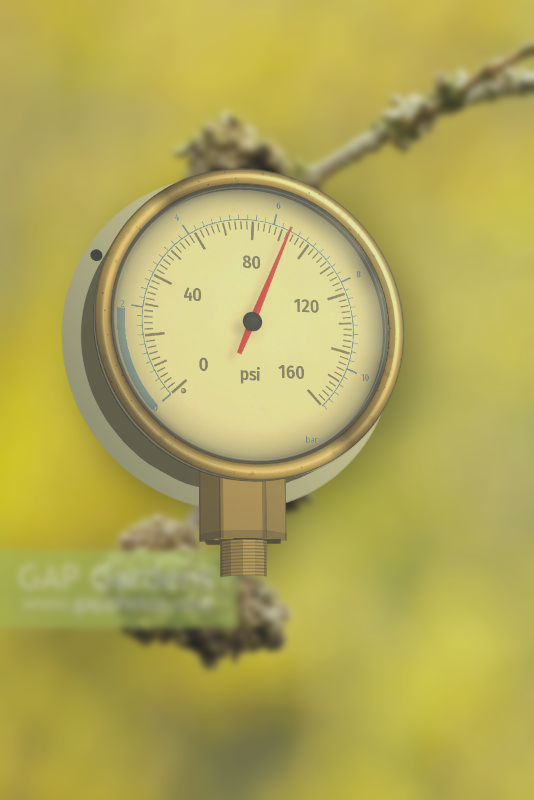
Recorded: value=92 unit=psi
